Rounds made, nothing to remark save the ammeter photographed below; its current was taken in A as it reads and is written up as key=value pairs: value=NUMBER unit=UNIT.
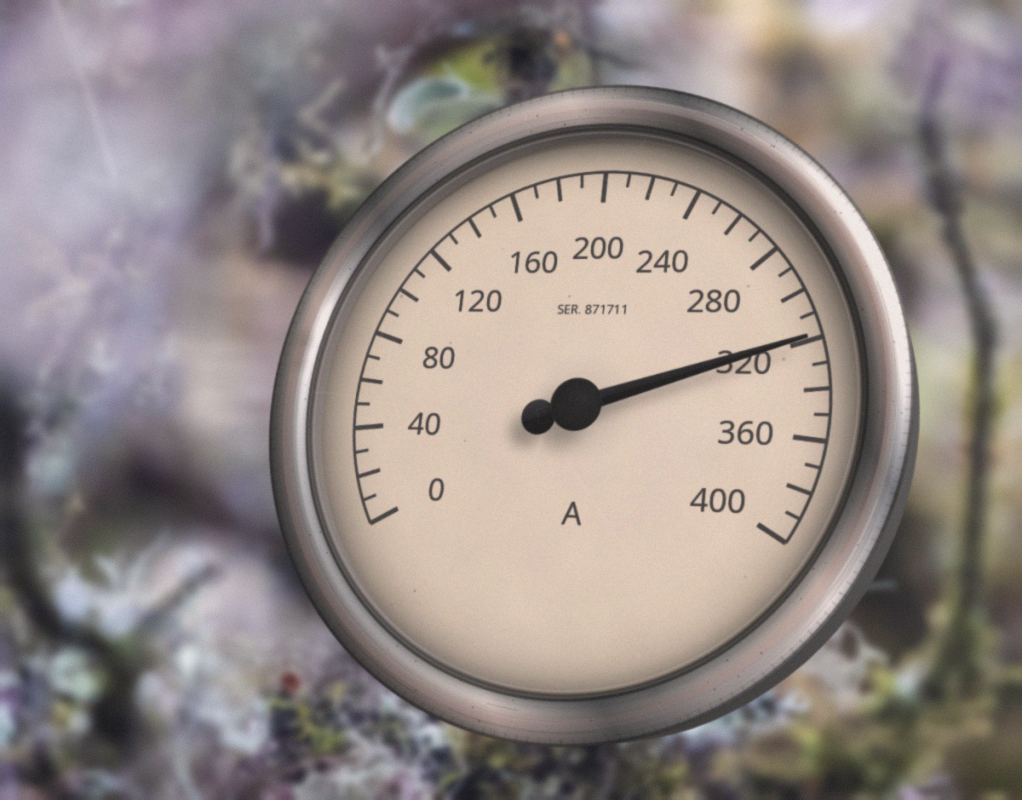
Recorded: value=320 unit=A
